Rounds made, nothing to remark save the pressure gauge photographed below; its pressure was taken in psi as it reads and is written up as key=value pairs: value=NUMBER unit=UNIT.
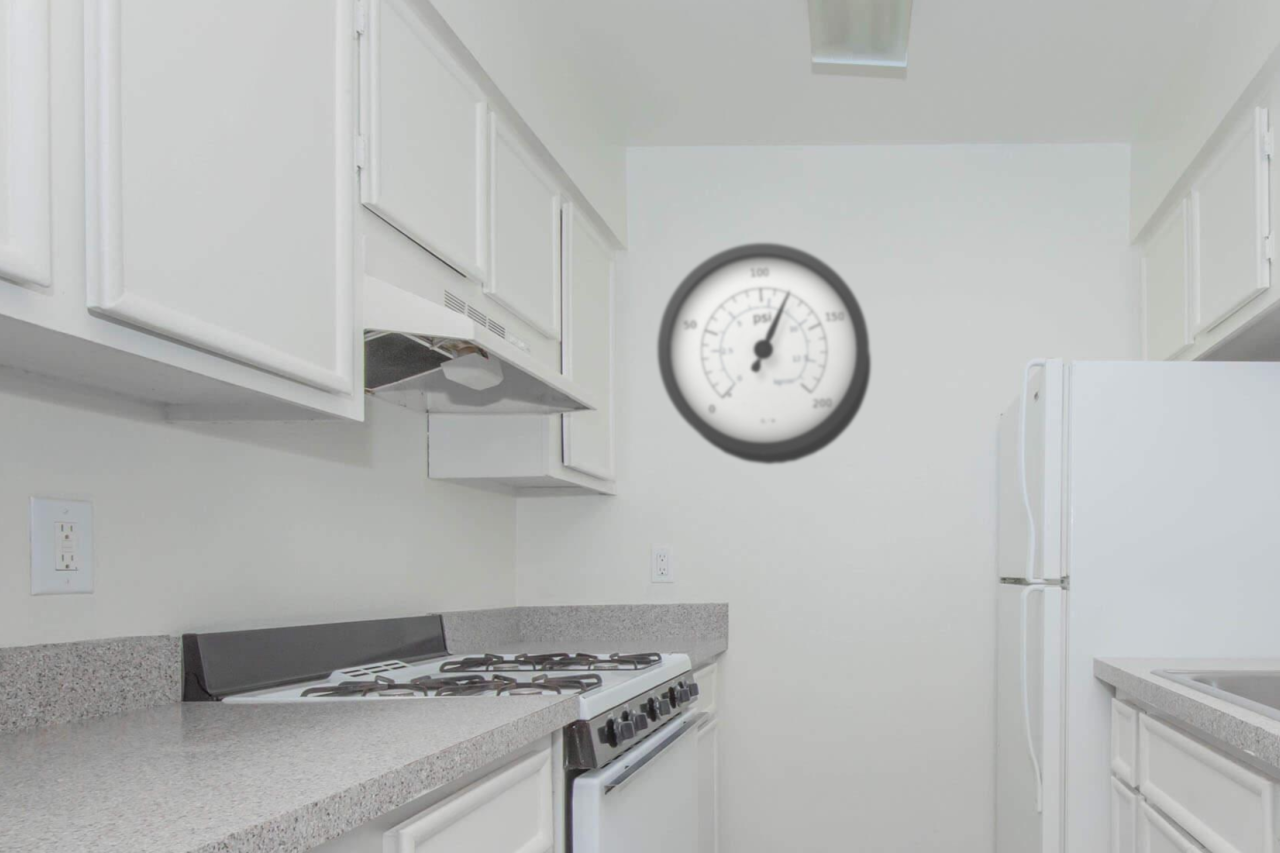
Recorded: value=120 unit=psi
